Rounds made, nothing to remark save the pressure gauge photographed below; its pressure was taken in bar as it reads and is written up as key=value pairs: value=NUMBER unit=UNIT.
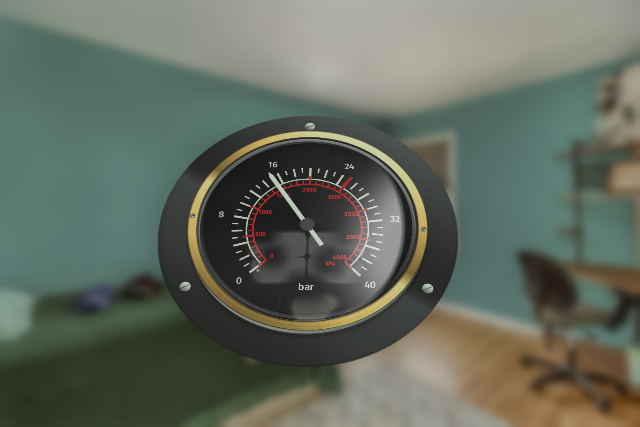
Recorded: value=15 unit=bar
